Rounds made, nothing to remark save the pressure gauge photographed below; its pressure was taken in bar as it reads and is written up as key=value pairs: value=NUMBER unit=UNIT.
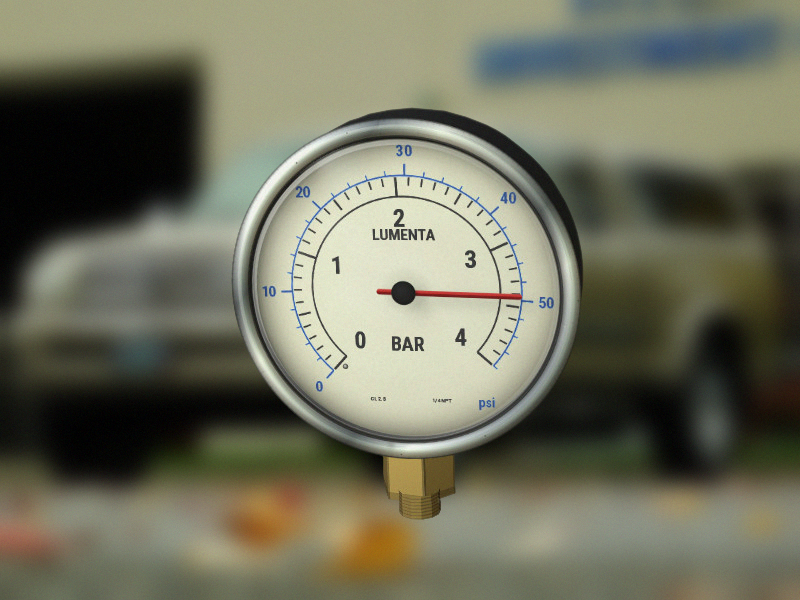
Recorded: value=3.4 unit=bar
